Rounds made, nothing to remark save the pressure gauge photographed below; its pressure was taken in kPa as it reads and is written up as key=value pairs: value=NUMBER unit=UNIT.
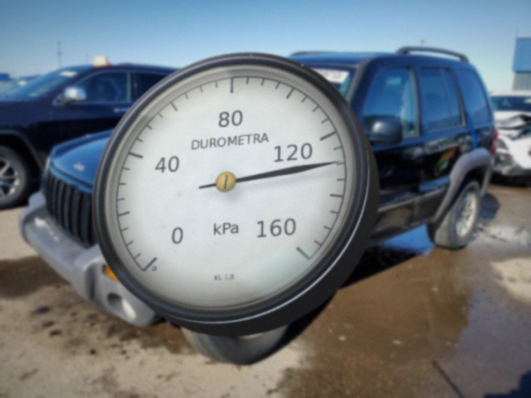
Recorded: value=130 unit=kPa
